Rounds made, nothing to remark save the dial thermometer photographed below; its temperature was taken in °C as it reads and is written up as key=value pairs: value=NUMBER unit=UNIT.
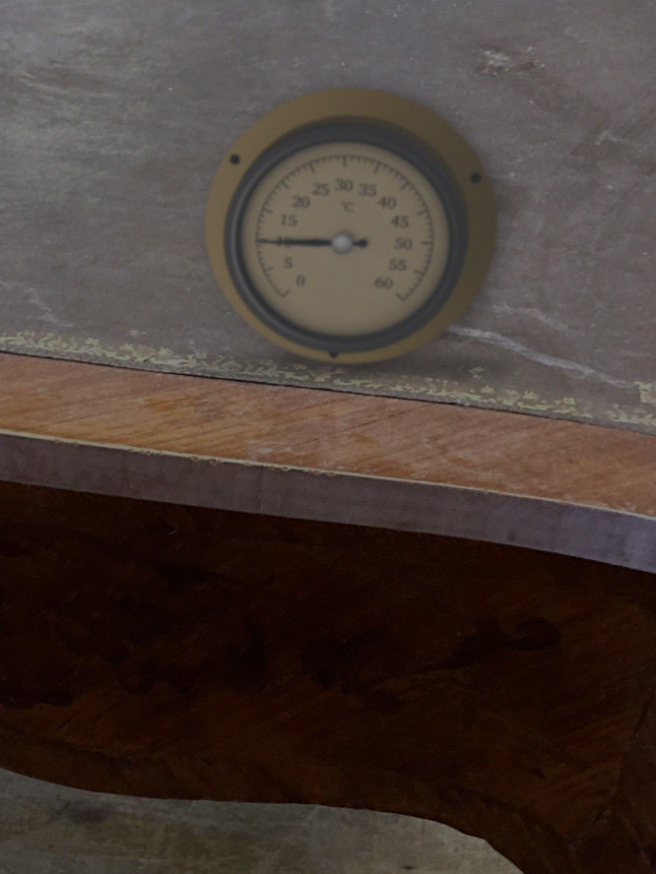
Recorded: value=10 unit=°C
